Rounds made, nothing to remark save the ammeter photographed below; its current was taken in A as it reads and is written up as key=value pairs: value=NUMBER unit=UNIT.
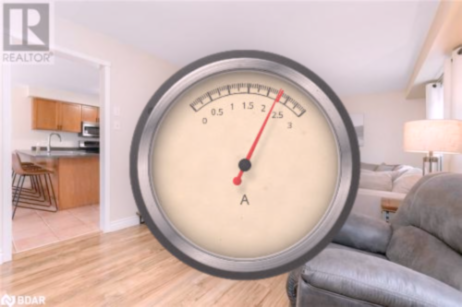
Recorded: value=2.25 unit=A
